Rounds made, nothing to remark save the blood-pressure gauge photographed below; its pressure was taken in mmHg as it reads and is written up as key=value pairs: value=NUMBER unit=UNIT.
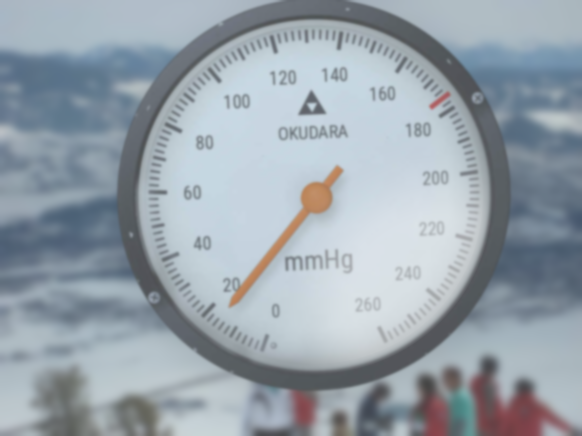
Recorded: value=16 unit=mmHg
